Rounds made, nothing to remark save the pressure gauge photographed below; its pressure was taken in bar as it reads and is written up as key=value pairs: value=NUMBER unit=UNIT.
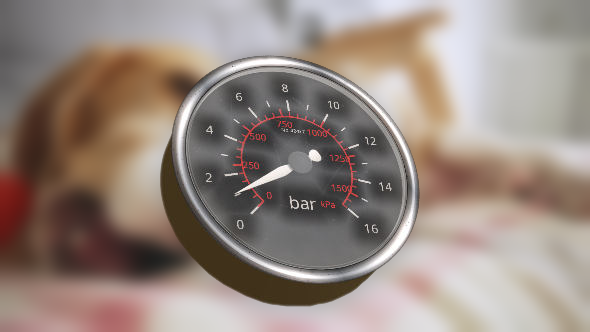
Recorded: value=1 unit=bar
